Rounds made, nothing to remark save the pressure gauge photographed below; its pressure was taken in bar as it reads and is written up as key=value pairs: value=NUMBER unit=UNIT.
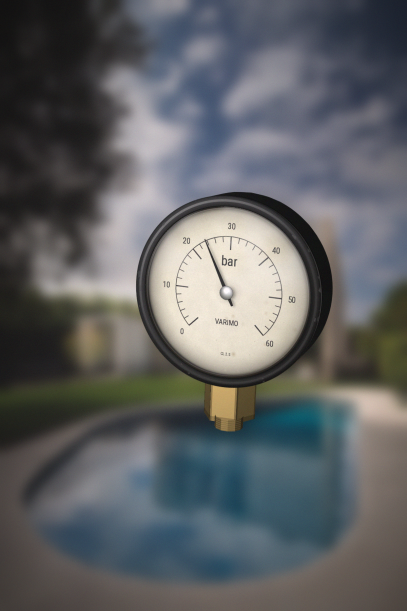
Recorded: value=24 unit=bar
